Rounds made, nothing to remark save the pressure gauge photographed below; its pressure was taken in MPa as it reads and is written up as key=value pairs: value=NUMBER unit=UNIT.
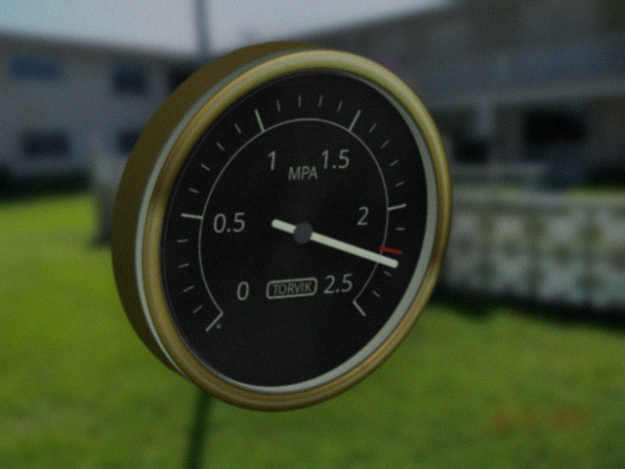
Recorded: value=2.25 unit=MPa
